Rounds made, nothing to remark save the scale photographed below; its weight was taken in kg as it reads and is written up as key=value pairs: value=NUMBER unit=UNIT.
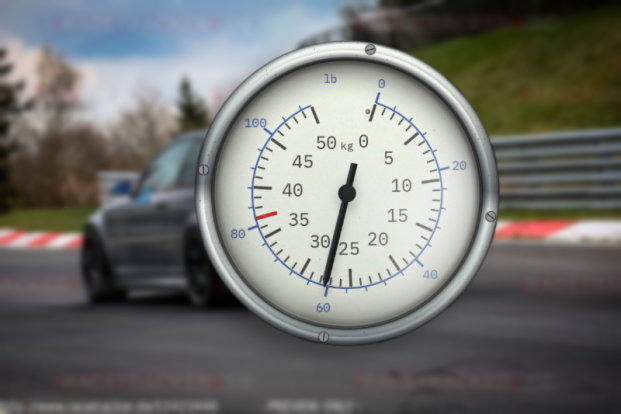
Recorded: value=27.5 unit=kg
